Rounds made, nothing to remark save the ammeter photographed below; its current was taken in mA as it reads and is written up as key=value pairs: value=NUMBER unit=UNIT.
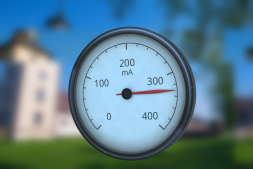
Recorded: value=330 unit=mA
